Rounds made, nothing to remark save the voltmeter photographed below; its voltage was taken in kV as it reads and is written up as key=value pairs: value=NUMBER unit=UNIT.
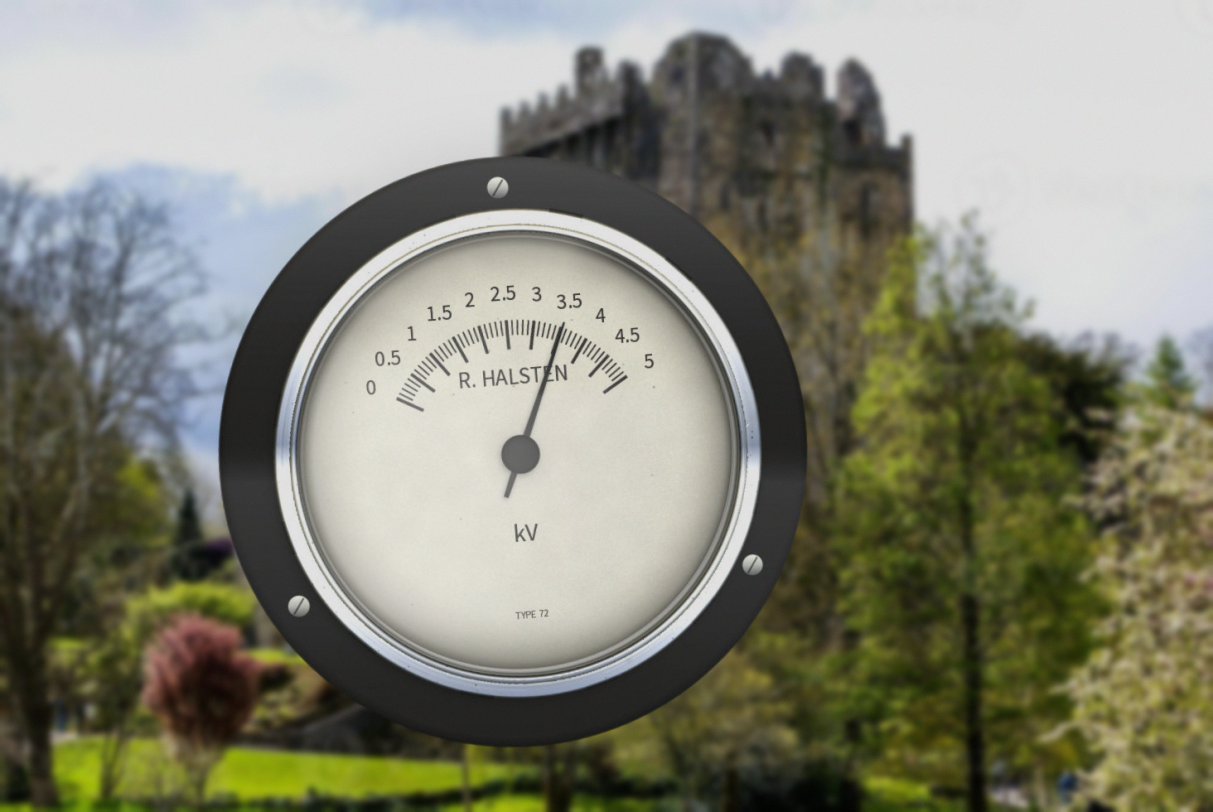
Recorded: value=3.5 unit=kV
